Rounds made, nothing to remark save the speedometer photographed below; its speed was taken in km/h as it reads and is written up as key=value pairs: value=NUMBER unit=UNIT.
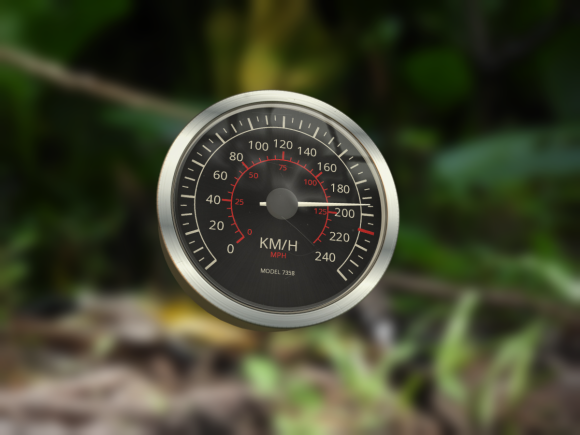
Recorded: value=195 unit=km/h
